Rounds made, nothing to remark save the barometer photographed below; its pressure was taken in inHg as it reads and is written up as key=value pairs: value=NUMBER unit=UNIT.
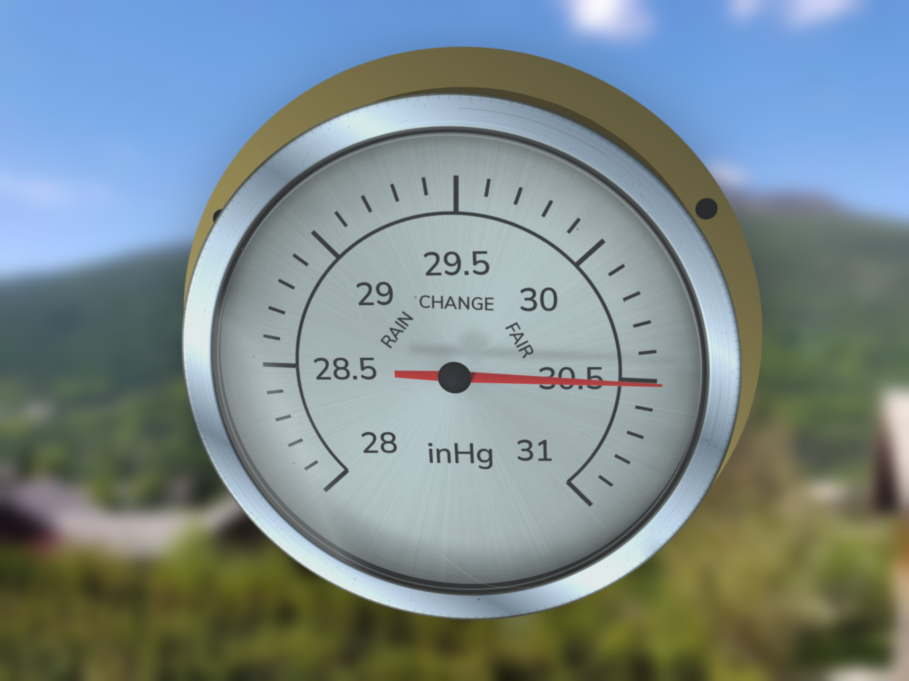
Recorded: value=30.5 unit=inHg
